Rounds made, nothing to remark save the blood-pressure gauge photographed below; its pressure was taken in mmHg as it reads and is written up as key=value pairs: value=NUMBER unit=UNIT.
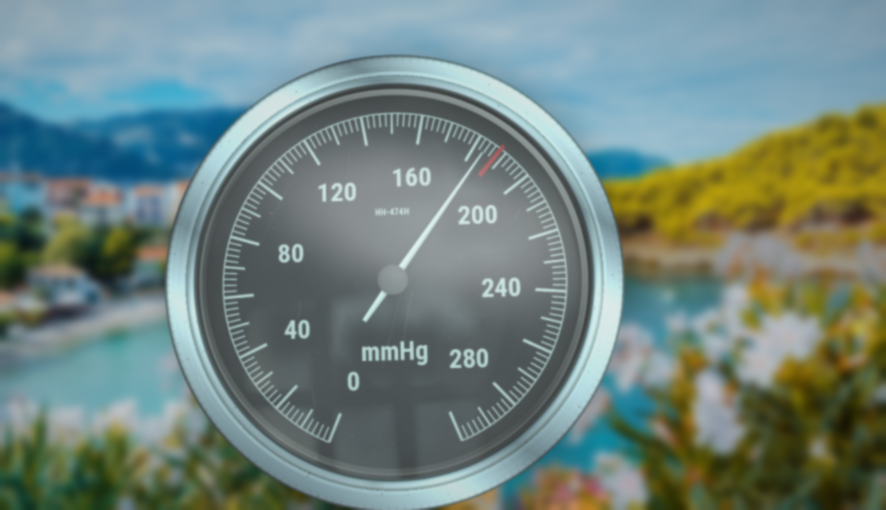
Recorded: value=184 unit=mmHg
